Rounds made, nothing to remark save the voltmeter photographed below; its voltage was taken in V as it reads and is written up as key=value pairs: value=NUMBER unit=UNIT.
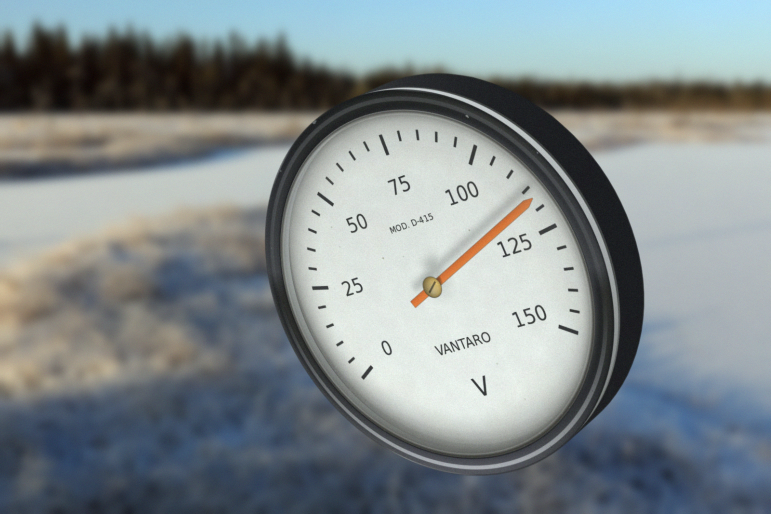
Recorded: value=117.5 unit=V
